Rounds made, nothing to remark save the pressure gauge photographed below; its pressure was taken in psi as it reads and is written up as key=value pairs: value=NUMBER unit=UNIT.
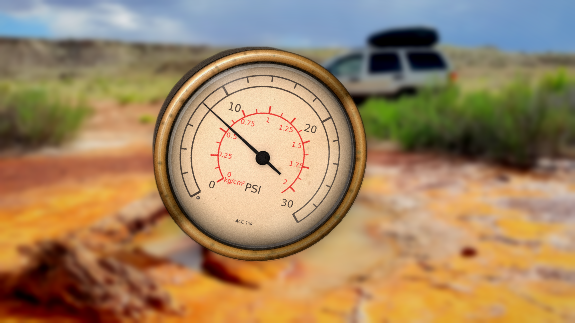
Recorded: value=8 unit=psi
